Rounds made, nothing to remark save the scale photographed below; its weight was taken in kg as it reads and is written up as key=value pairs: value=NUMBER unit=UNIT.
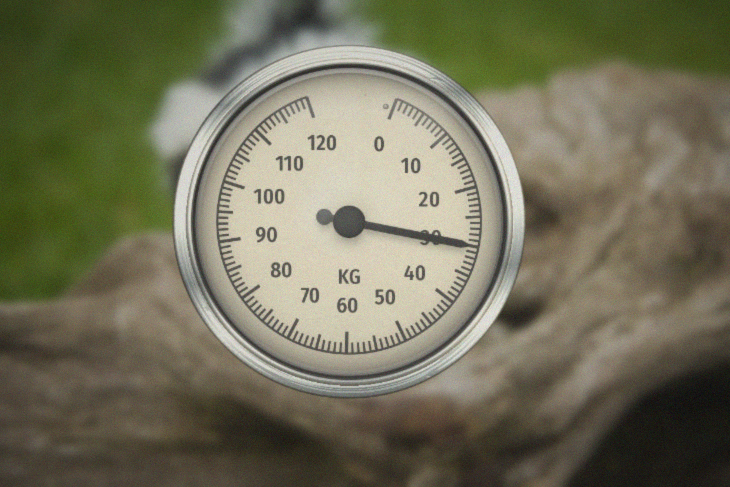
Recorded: value=30 unit=kg
